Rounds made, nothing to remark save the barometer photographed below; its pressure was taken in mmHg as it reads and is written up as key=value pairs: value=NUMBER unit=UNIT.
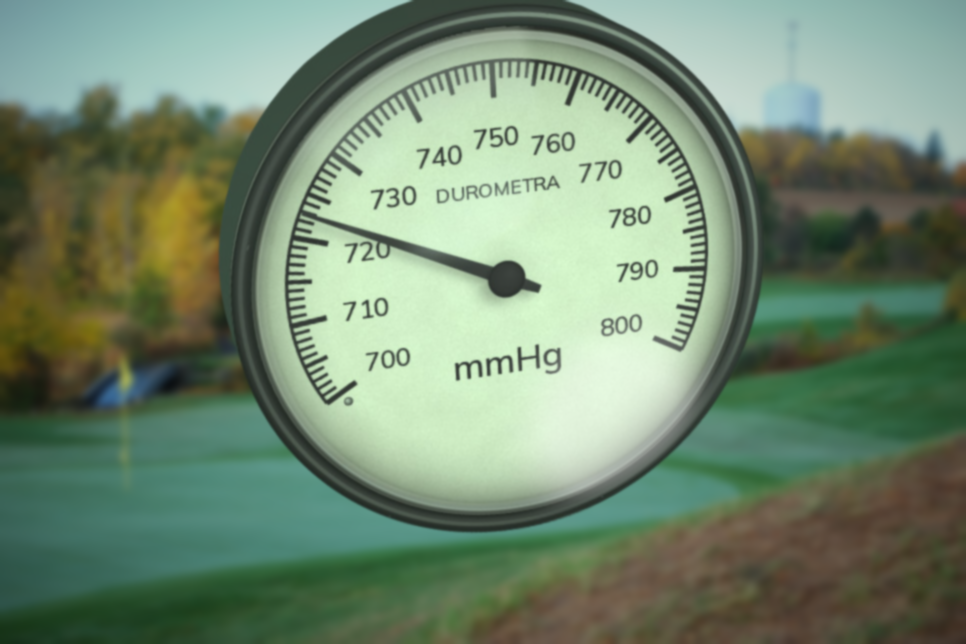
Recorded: value=723 unit=mmHg
